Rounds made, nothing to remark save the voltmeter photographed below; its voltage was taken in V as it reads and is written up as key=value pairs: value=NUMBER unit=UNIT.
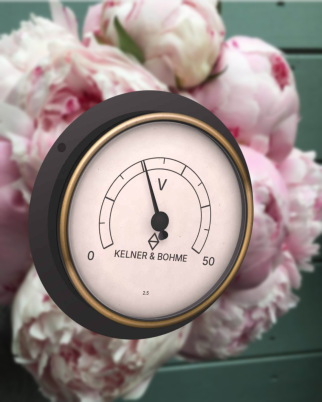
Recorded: value=20 unit=V
